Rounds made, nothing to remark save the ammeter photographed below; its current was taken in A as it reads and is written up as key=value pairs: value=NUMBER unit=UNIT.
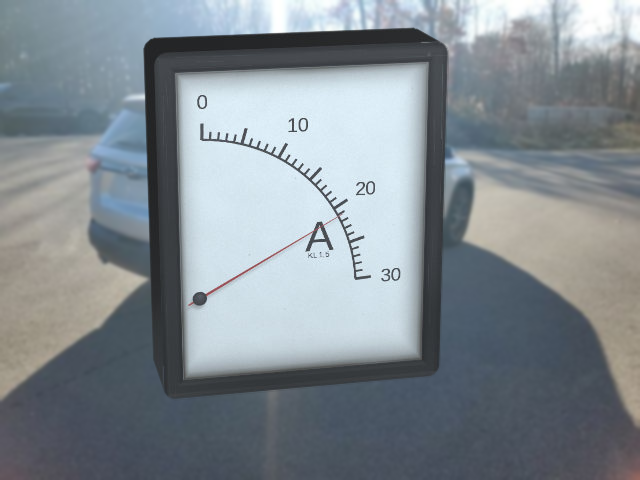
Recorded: value=21 unit=A
